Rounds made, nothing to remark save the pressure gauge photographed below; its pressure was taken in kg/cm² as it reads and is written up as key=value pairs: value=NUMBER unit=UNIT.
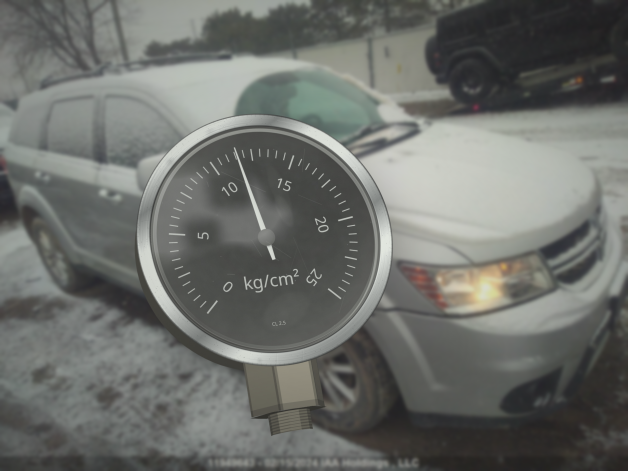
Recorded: value=11.5 unit=kg/cm²
